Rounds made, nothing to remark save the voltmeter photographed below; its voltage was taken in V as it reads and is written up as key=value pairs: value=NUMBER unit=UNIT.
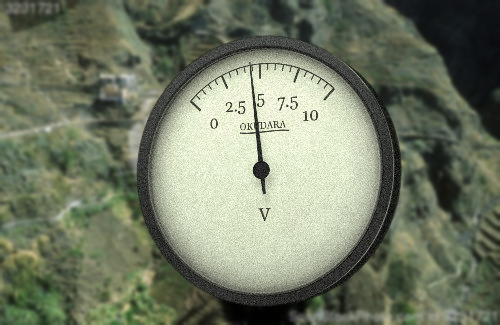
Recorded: value=4.5 unit=V
